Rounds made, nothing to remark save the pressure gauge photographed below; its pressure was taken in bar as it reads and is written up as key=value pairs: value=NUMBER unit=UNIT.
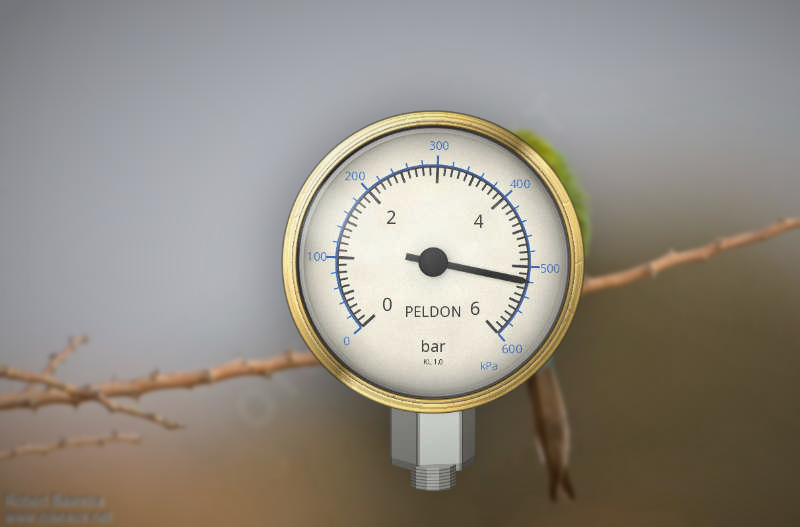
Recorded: value=5.2 unit=bar
